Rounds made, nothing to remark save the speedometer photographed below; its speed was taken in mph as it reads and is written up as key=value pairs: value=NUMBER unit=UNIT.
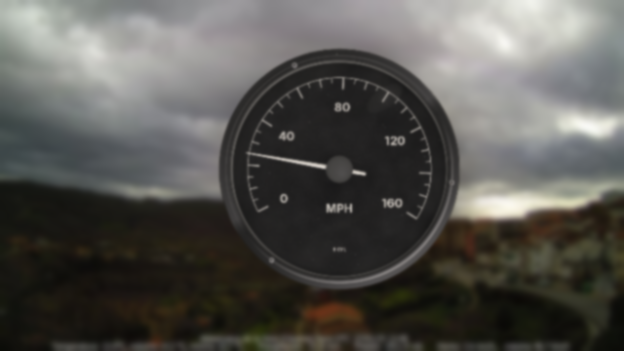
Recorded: value=25 unit=mph
